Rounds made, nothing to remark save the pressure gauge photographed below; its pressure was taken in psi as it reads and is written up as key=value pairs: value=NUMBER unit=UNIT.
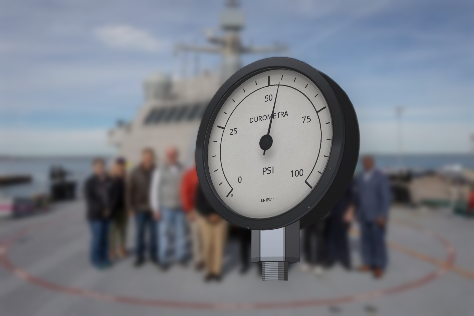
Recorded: value=55 unit=psi
